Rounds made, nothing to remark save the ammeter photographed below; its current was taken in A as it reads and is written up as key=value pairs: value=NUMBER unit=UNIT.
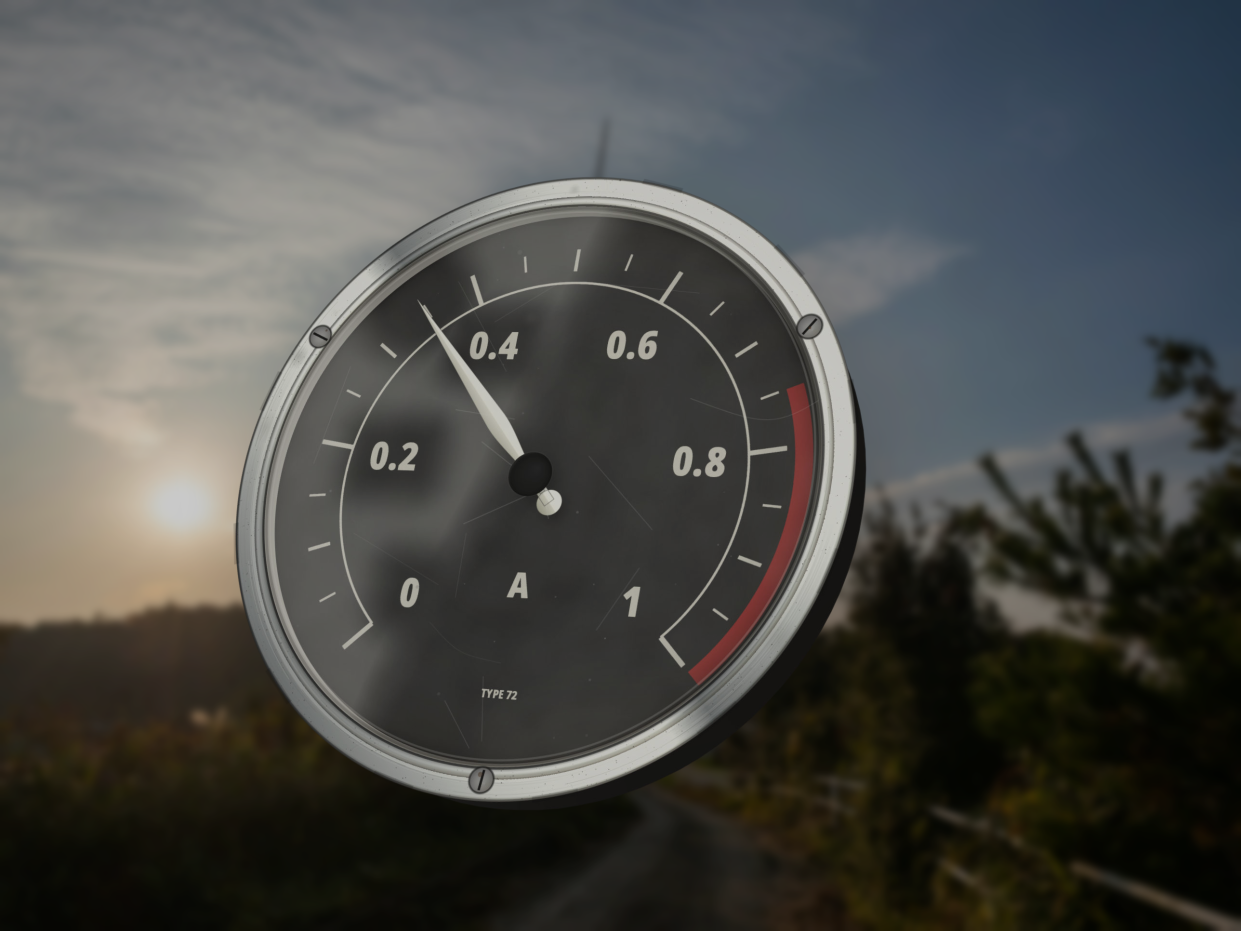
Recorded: value=0.35 unit=A
